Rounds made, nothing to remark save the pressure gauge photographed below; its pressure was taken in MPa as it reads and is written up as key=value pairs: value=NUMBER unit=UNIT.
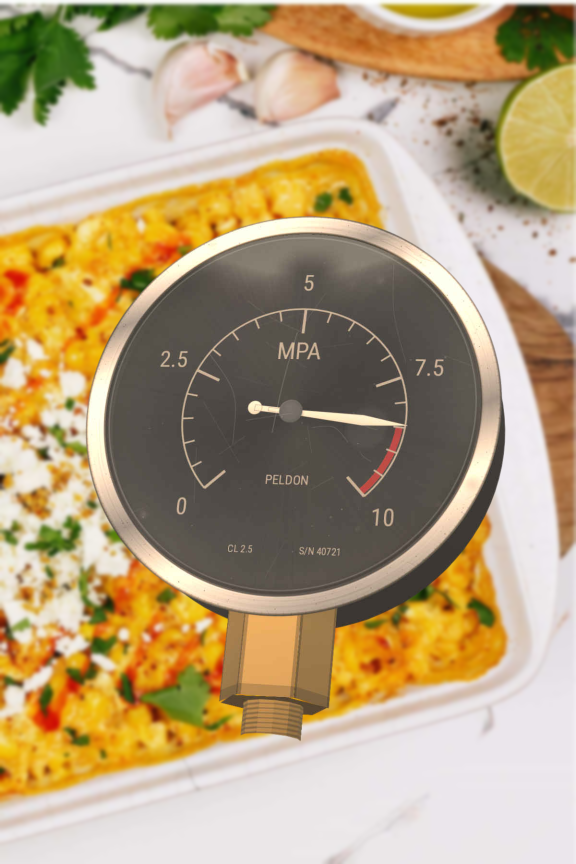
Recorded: value=8.5 unit=MPa
